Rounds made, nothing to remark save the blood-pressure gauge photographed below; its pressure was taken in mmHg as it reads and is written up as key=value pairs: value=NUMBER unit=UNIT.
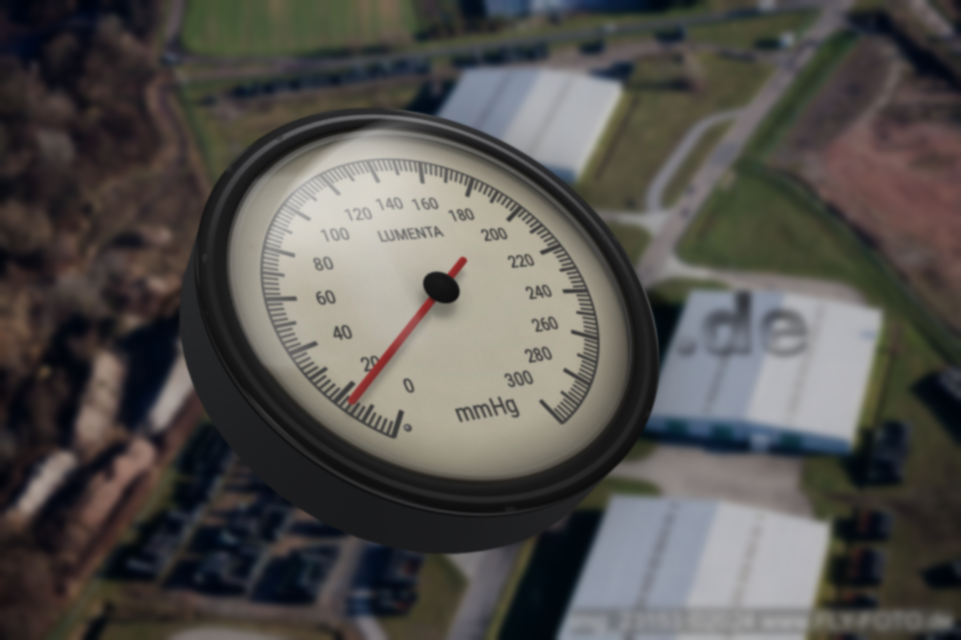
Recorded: value=16 unit=mmHg
